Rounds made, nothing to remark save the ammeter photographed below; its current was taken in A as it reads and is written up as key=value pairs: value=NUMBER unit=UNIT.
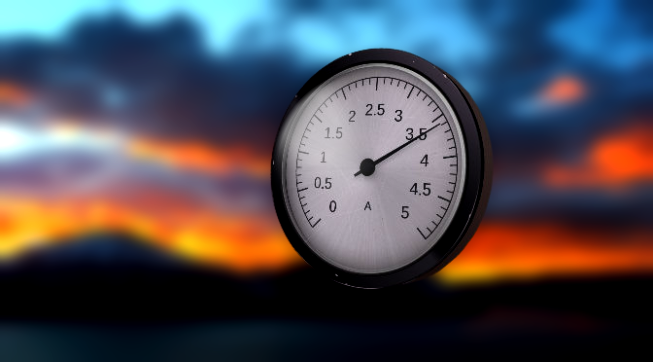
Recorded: value=3.6 unit=A
